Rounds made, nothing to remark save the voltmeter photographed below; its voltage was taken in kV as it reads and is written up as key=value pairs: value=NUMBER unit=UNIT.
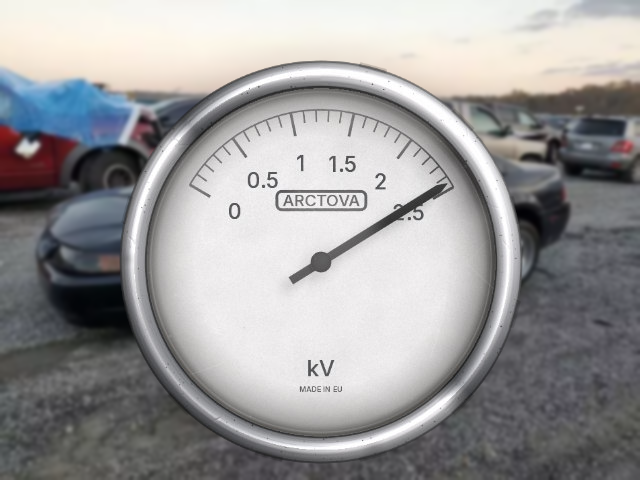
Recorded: value=2.45 unit=kV
